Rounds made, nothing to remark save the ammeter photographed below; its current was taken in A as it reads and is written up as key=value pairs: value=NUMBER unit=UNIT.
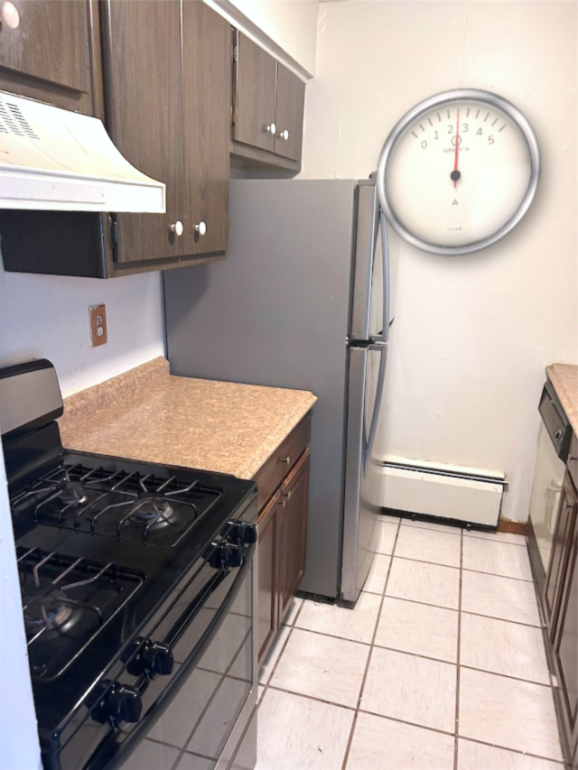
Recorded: value=2.5 unit=A
